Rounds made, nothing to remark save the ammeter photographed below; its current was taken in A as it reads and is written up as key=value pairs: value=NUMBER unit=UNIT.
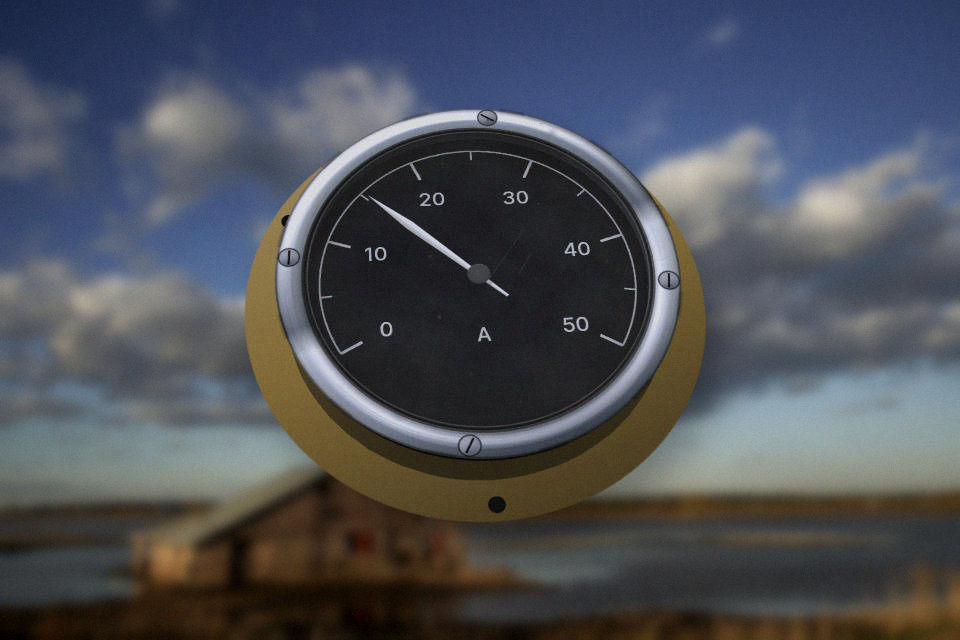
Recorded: value=15 unit=A
